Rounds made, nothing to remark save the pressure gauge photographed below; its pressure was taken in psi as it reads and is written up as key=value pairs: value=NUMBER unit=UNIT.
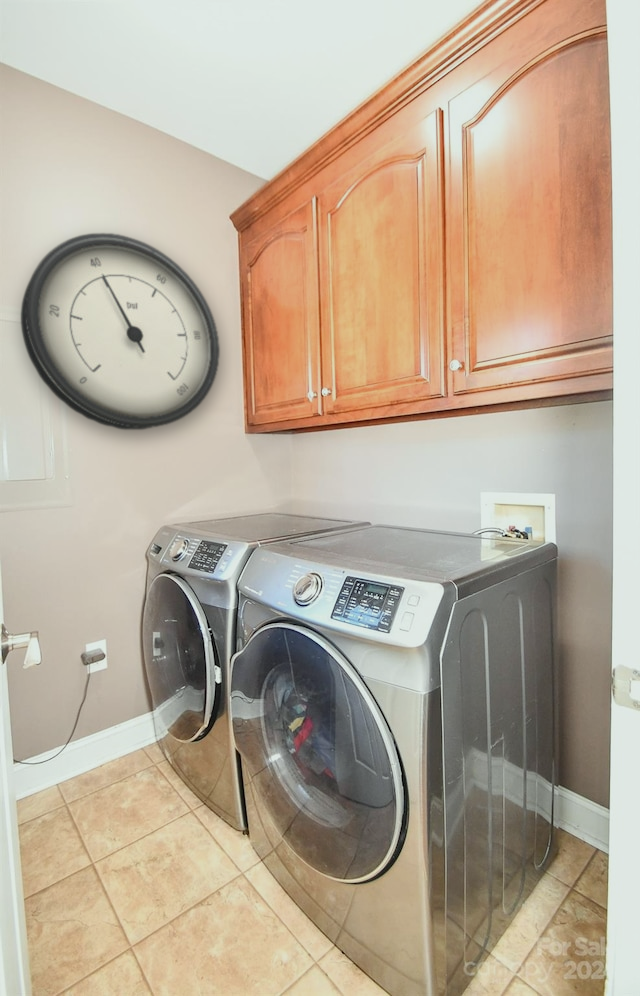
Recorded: value=40 unit=psi
